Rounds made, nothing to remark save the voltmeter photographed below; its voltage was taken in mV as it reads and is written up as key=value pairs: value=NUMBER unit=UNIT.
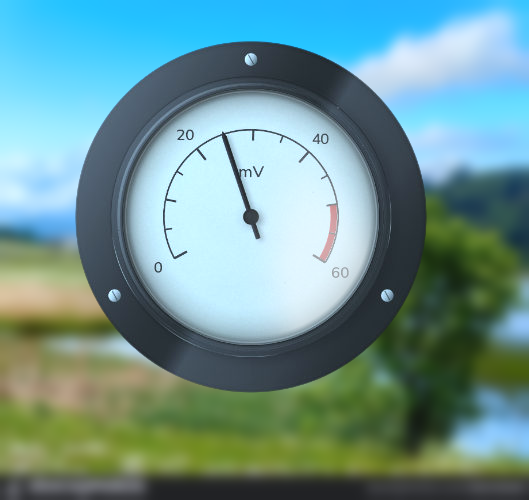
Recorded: value=25 unit=mV
